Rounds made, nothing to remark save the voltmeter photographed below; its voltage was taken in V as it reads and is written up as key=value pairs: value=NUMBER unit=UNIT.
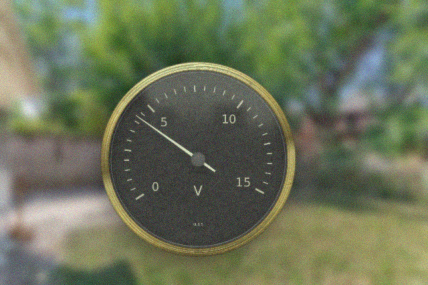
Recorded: value=4.25 unit=V
